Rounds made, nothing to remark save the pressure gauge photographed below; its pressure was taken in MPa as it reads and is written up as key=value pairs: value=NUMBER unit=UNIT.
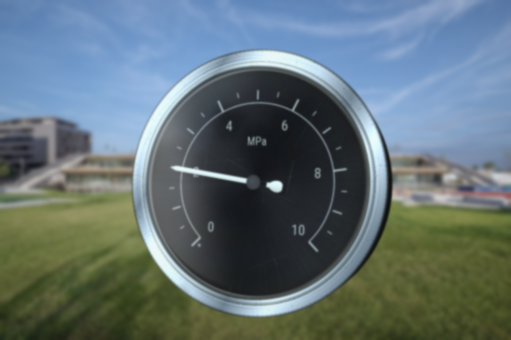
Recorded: value=2 unit=MPa
